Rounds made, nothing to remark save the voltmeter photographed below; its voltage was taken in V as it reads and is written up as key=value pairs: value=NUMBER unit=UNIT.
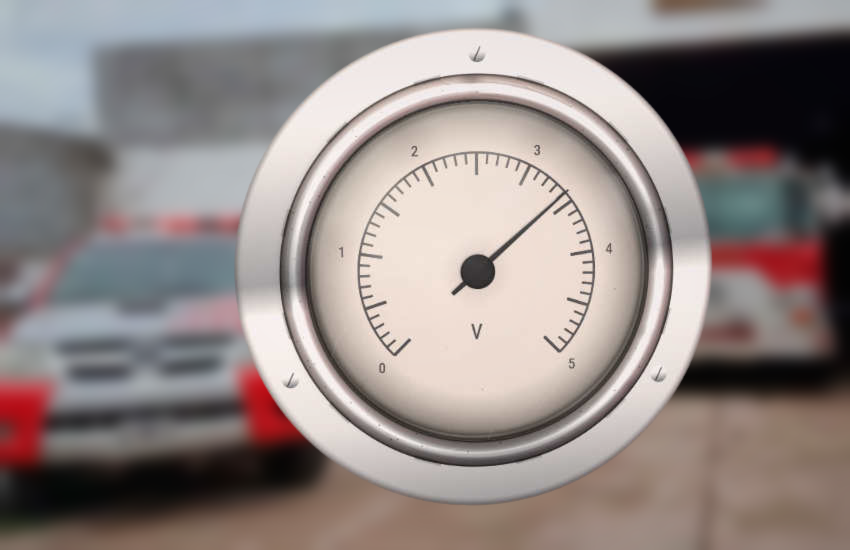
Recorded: value=3.4 unit=V
